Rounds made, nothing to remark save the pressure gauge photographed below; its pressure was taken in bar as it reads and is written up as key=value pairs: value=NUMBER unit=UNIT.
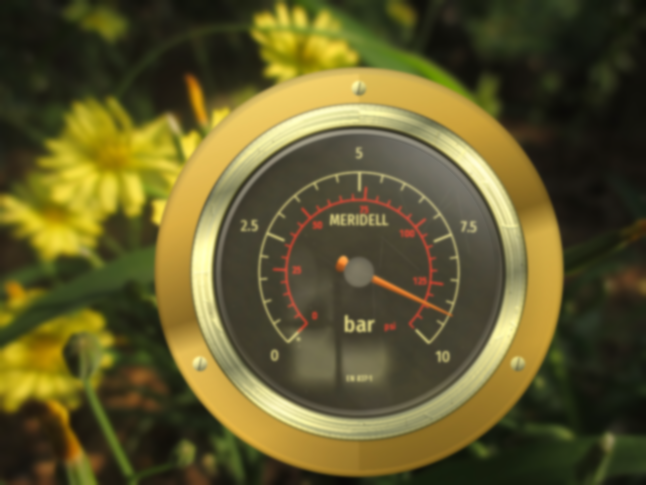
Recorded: value=9.25 unit=bar
